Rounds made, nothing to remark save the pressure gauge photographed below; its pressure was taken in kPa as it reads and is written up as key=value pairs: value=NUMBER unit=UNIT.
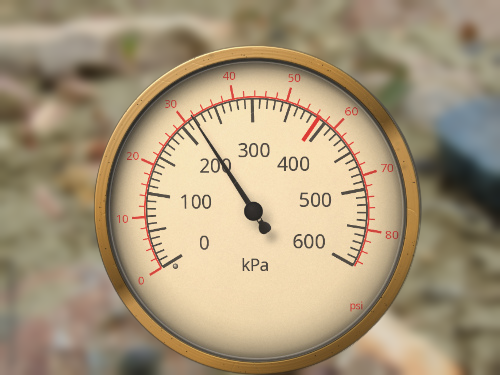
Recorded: value=220 unit=kPa
